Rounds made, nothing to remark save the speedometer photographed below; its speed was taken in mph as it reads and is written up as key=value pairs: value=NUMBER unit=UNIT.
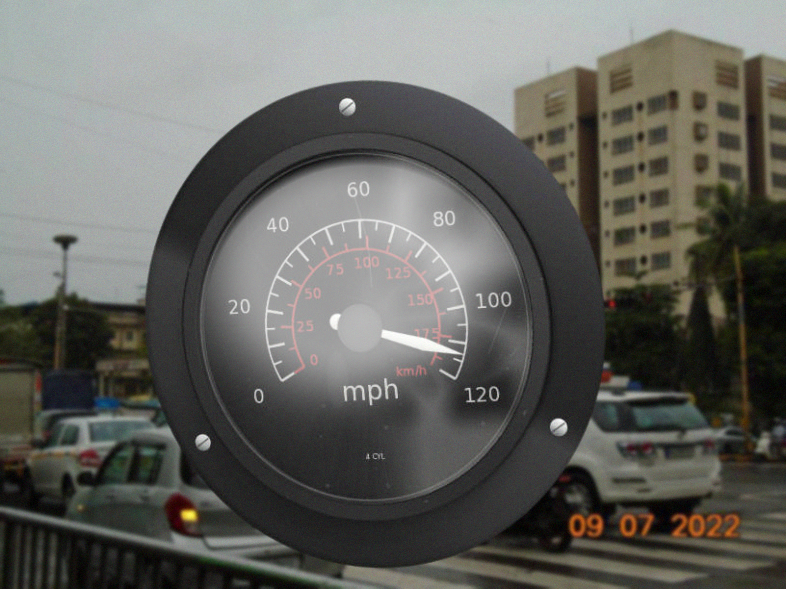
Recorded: value=112.5 unit=mph
